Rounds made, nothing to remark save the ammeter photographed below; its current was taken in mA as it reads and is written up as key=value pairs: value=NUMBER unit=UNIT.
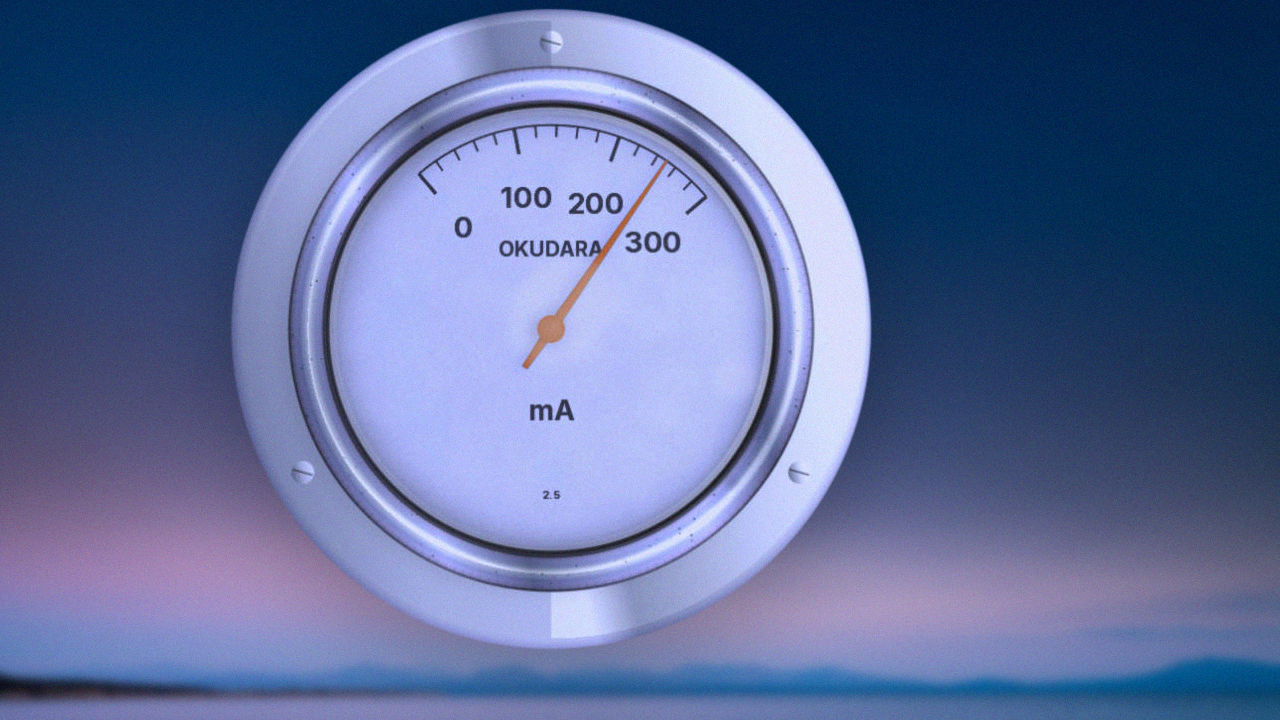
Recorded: value=250 unit=mA
